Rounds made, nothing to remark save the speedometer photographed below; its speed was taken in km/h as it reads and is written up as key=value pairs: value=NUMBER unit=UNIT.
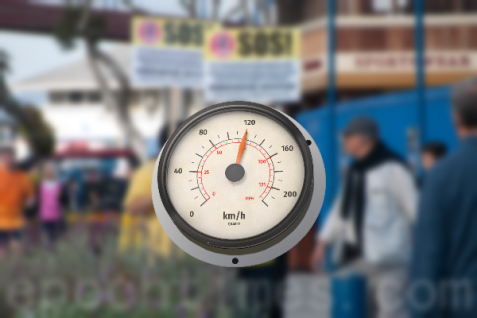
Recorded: value=120 unit=km/h
